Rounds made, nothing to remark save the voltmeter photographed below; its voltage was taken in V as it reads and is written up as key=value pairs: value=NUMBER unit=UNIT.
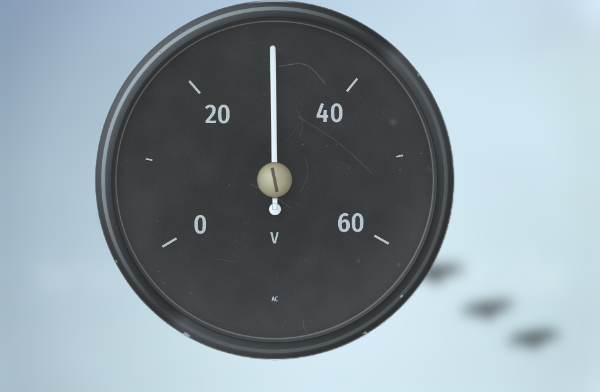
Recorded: value=30 unit=V
